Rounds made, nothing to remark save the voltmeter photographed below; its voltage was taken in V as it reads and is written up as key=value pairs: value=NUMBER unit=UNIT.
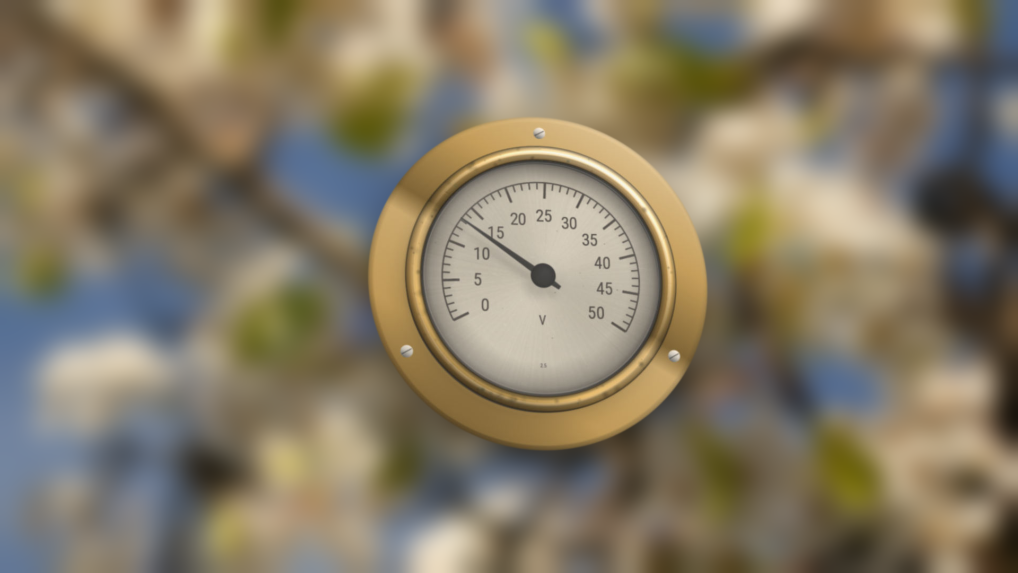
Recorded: value=13 unit=V
